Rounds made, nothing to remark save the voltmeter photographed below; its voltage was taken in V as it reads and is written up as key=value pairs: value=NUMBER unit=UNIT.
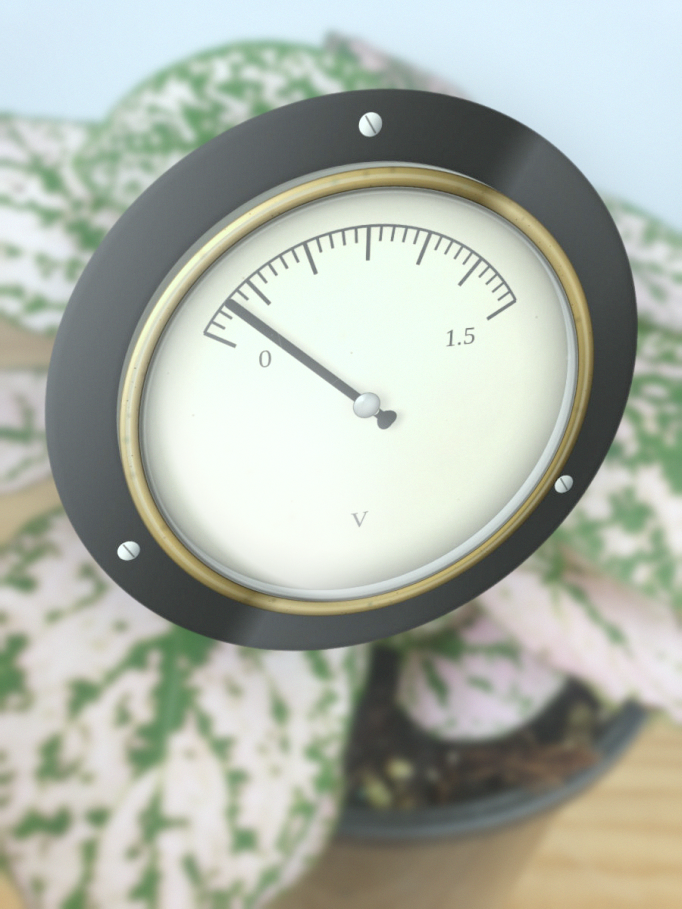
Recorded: value=0.15 unit=V
